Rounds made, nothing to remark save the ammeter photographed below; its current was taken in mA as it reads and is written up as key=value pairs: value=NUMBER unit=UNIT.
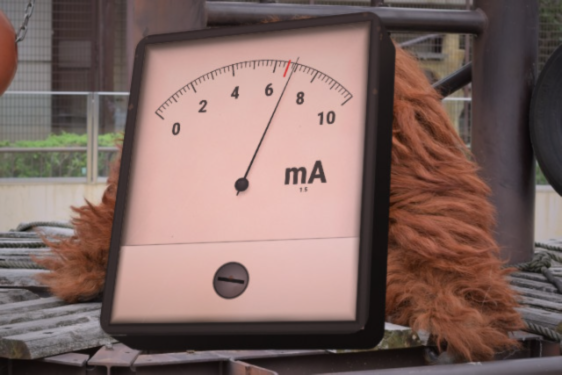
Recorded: value=7 unit=mA
